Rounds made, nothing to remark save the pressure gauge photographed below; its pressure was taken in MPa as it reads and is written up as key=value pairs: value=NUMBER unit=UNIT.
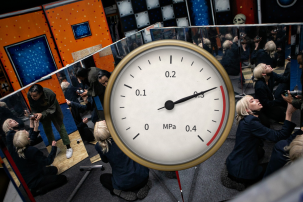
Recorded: value=0.3 unit=MPa
